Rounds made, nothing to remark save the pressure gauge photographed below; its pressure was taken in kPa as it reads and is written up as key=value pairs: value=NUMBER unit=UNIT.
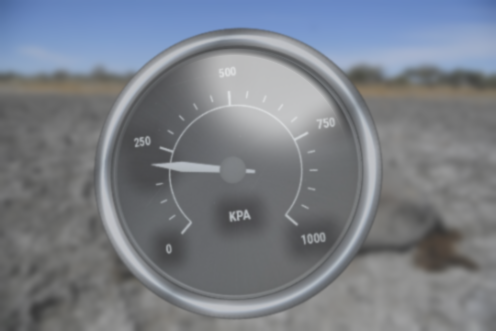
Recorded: value=200 unit=kPa
